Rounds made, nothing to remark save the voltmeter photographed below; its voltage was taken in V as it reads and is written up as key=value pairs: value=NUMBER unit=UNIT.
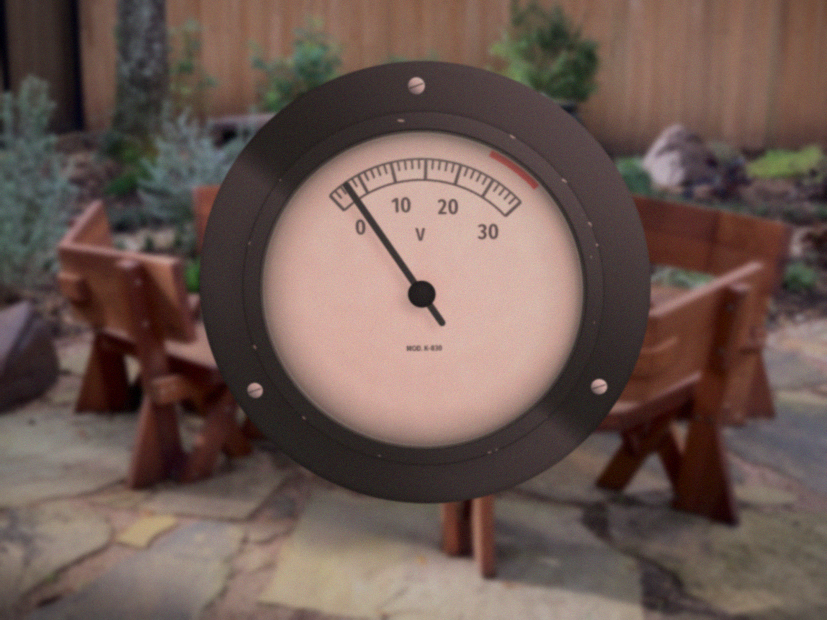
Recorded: value=3 unit=V
